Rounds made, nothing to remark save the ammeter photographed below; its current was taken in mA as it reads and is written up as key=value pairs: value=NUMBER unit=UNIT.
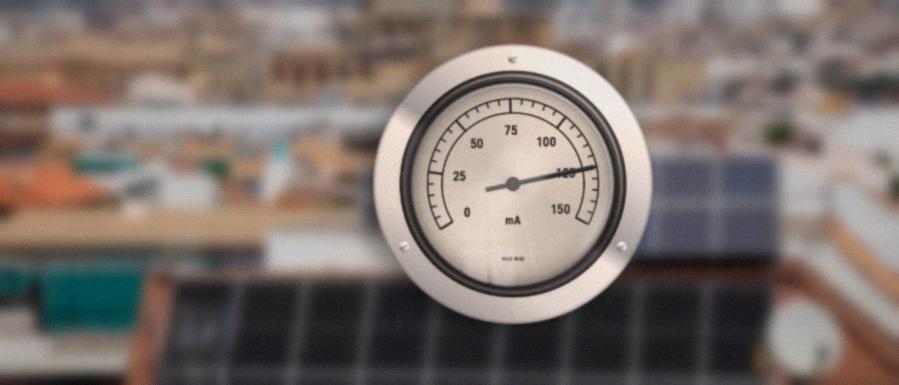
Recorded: value=125 unit=mA
